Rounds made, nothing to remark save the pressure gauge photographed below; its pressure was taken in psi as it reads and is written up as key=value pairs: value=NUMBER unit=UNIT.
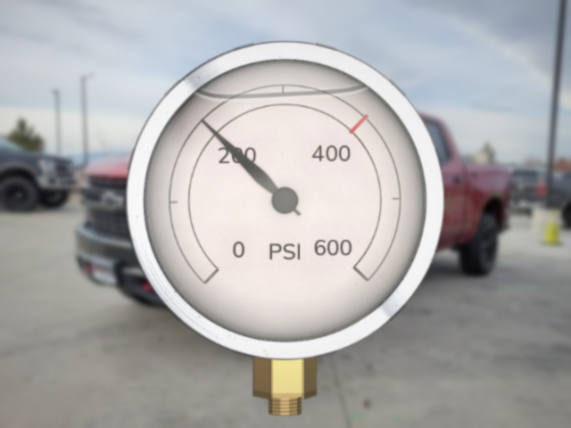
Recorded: value=200 unit=psi
